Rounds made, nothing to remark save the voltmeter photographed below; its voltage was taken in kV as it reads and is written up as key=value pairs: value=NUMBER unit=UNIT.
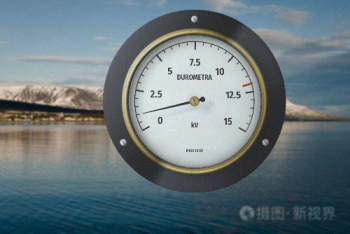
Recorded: value=1 unit=kV
